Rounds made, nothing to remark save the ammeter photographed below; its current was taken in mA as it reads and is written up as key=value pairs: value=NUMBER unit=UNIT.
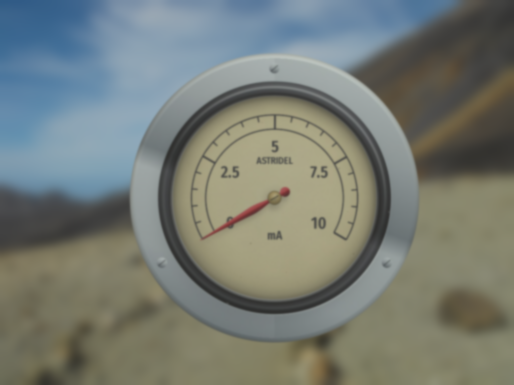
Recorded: value=0 unit=mA
